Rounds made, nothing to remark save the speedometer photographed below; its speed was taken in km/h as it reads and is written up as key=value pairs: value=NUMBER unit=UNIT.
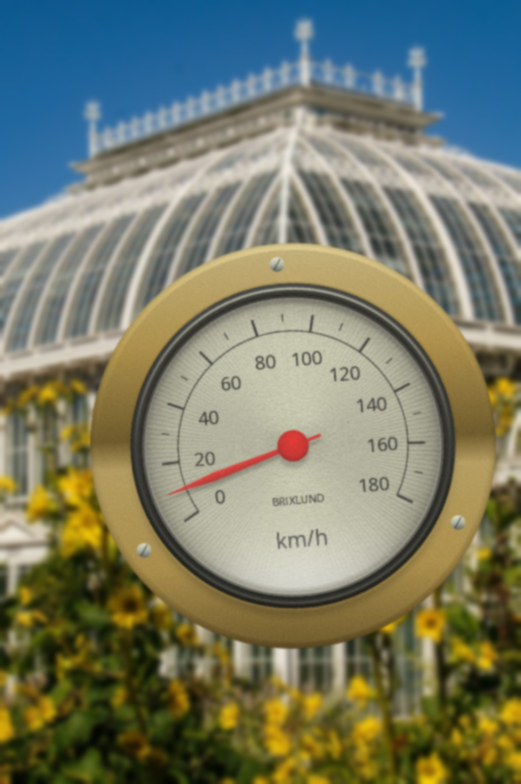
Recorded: value=10 unit=km/h
